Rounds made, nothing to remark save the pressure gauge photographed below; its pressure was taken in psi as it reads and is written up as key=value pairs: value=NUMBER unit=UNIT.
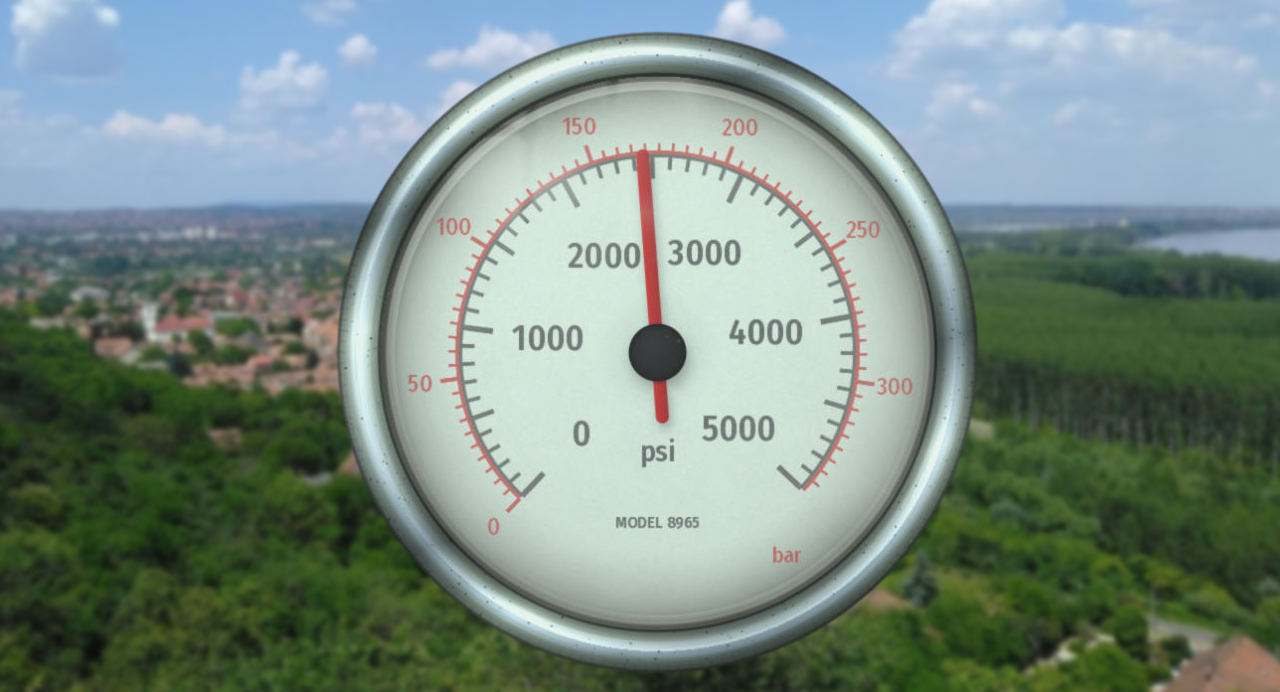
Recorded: value=2450 unit=psi
